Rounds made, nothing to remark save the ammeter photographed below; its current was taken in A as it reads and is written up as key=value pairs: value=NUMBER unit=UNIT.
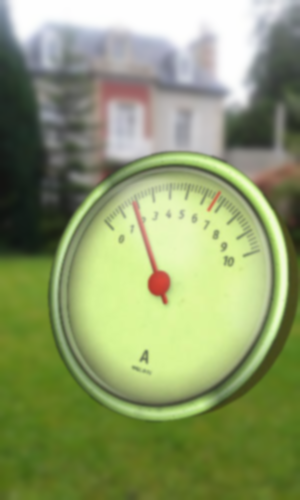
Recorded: value=2 unit=A
